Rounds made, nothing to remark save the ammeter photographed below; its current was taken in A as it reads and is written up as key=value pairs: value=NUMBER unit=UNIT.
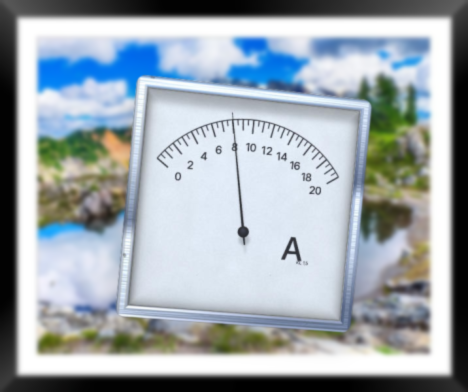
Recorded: value=8 unit=A
